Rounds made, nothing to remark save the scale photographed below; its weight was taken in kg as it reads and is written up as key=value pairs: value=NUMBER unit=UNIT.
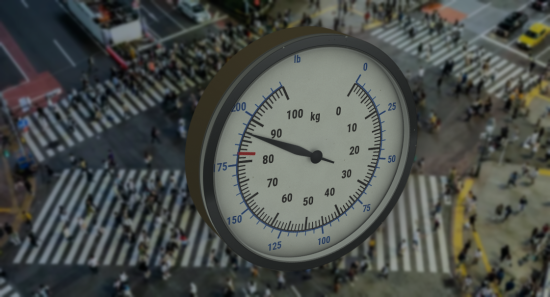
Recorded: value=87 unit=kg
